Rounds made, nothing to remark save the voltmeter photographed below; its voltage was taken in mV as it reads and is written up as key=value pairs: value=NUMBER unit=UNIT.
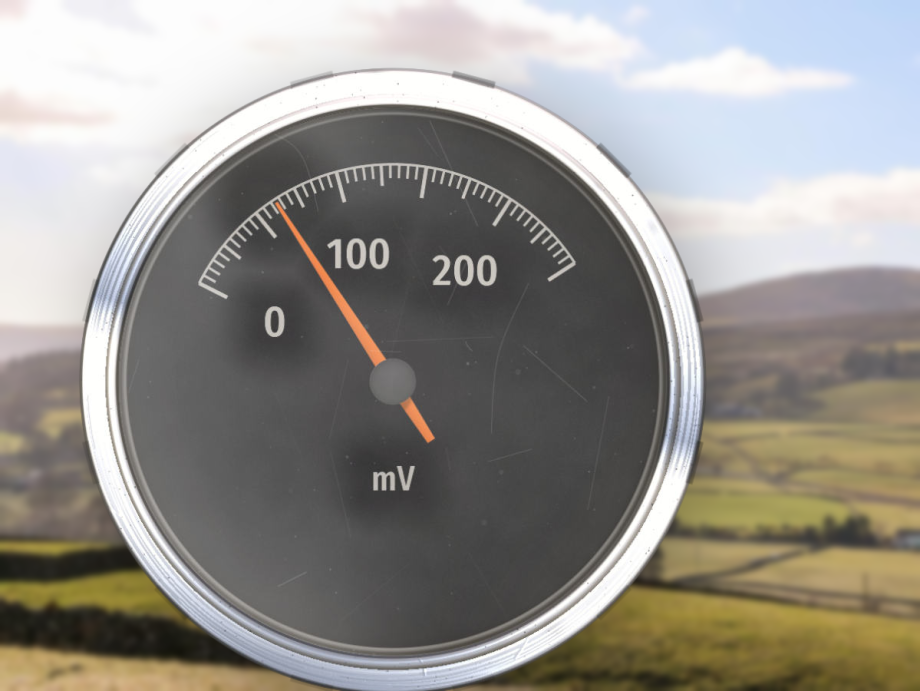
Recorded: value=62.5 unit=mV
